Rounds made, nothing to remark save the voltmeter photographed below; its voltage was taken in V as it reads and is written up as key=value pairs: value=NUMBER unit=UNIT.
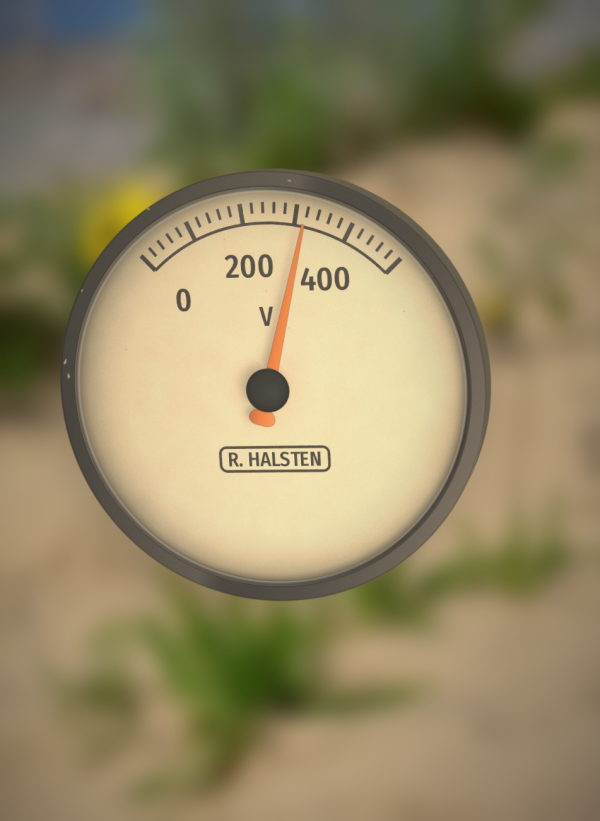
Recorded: value=320 unit=V
